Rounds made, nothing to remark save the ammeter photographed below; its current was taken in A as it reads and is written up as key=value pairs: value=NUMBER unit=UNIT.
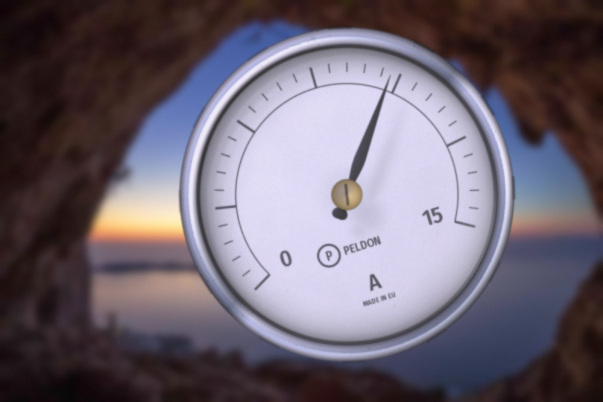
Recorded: value=9.75 unit=A
